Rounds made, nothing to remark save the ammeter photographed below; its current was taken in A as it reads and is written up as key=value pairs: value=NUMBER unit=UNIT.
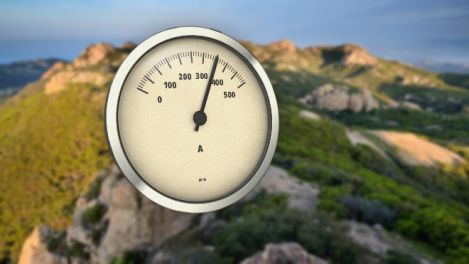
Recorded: value=350 unit=A
